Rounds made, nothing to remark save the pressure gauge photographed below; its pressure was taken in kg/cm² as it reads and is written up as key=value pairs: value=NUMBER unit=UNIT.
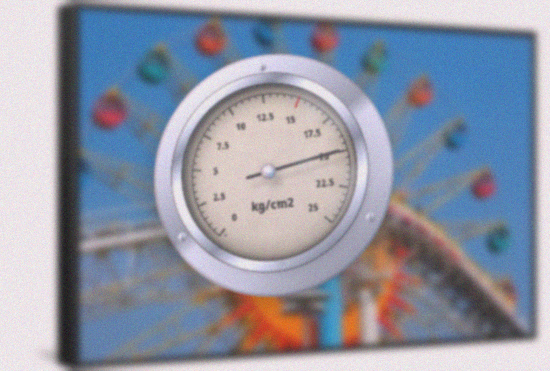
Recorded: value=20 unit=kg/cm²
